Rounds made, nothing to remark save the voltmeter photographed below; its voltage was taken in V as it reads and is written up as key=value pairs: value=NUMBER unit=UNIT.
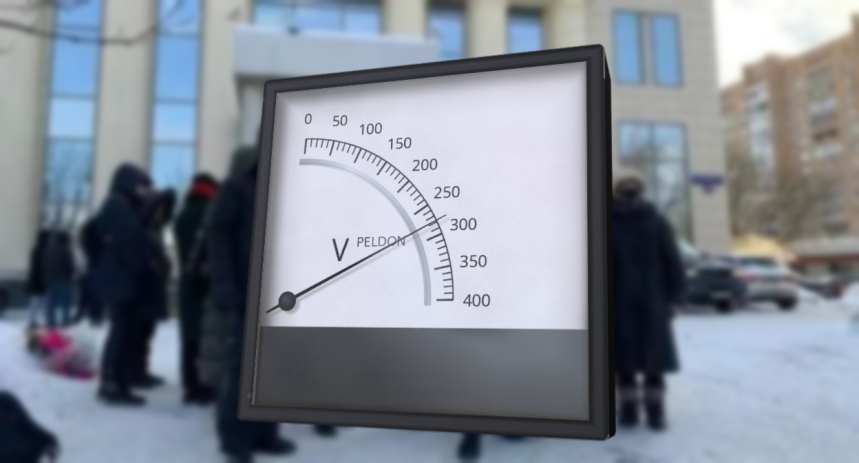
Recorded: value=280 unit=V
